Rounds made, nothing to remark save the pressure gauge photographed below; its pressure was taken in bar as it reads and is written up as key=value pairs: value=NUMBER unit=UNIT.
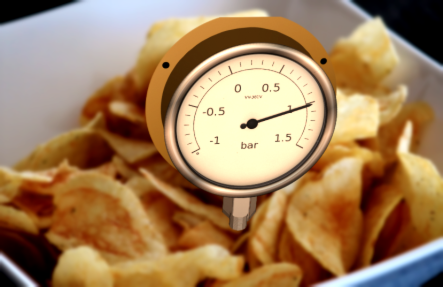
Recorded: value=1 unit=bar
